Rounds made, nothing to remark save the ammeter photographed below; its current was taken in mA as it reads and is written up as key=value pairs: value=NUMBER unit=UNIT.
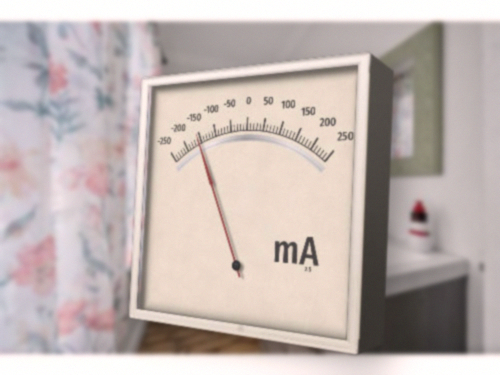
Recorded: value=-150 unit=mA
